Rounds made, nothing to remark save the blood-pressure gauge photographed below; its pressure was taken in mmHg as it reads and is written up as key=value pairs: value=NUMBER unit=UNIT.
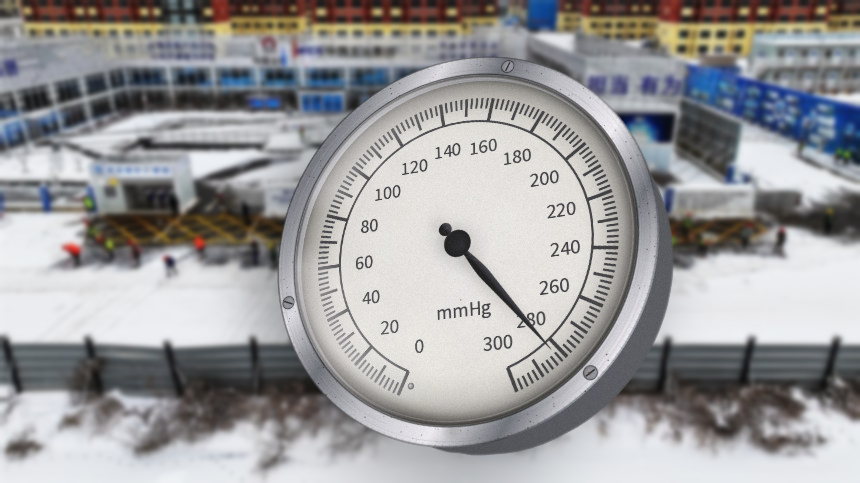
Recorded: value=282 unit=mmHg
